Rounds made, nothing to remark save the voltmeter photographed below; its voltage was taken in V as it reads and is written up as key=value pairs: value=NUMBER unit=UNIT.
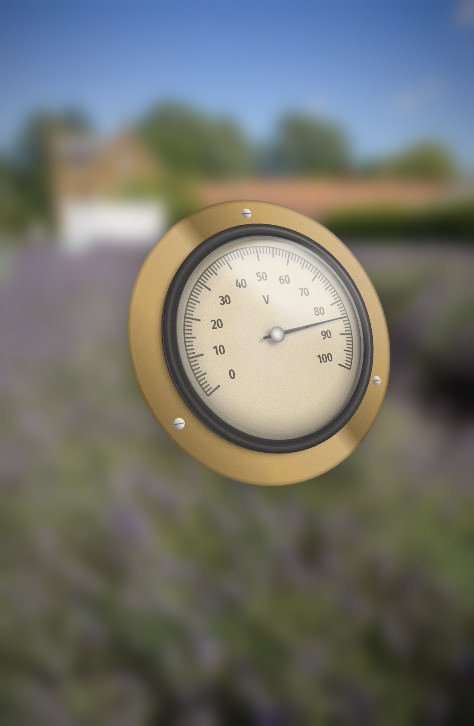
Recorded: value=85 unit=V
